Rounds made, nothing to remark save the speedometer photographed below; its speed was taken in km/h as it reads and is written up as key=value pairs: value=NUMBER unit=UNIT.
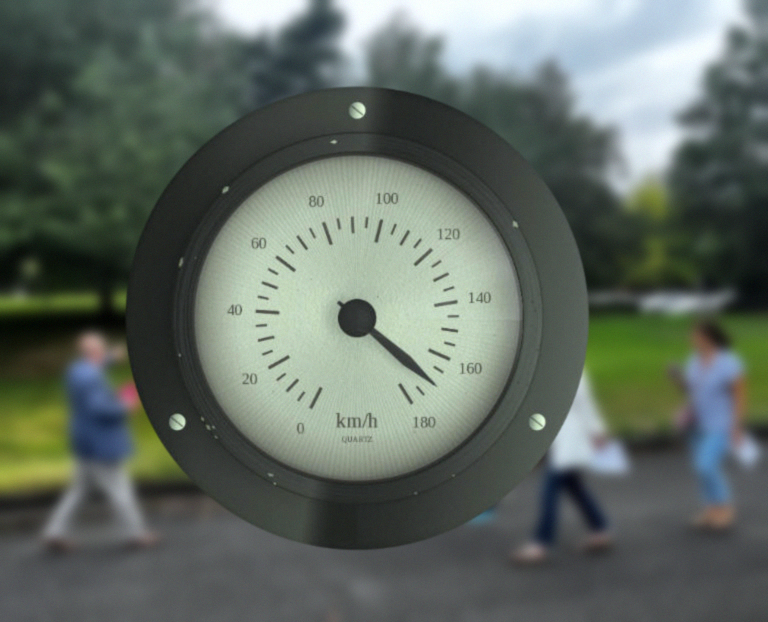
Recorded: value=170 unit=km/h
